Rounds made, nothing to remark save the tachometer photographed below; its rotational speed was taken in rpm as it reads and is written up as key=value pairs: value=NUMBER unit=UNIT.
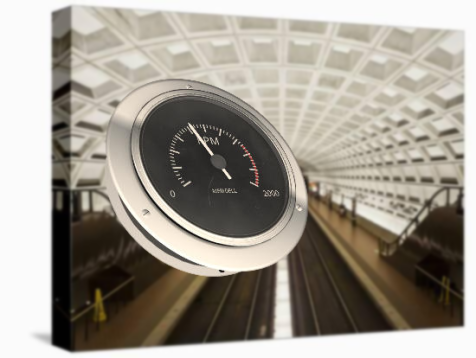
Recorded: value=800 unit=rpm
